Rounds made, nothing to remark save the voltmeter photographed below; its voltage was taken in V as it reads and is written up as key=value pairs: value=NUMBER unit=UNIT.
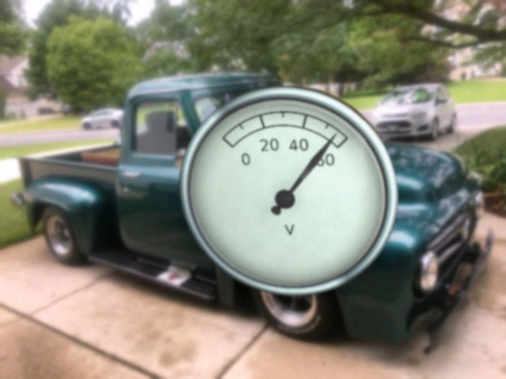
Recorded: value=55 unit=V
